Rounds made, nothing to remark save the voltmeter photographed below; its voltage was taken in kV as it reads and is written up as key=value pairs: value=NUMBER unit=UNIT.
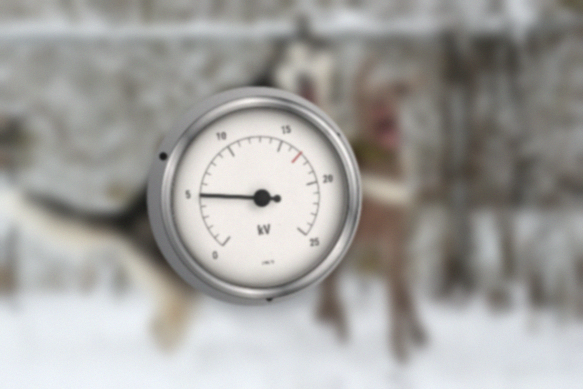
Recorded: value=5 unit=kV
